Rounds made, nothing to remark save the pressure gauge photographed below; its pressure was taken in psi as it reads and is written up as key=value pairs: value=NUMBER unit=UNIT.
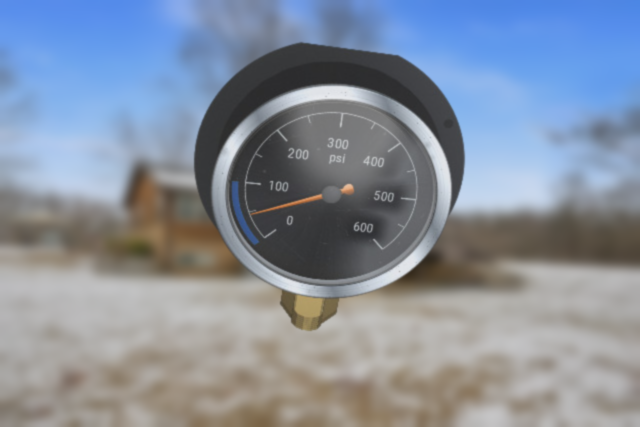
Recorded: value=50 unit=psi
